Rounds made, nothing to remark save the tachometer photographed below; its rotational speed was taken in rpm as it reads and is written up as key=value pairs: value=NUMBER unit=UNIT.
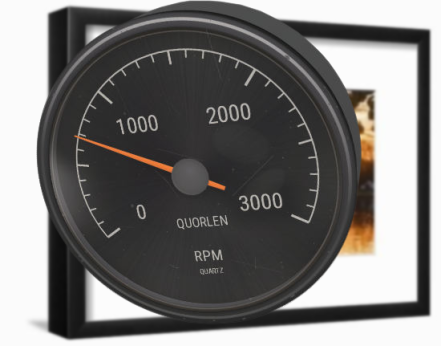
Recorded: value=700 unit=rpm
